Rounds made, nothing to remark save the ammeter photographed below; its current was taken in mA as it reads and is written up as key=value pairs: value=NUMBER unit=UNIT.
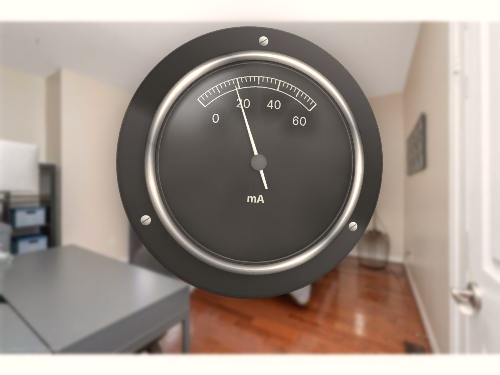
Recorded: value=18 unit=mA
